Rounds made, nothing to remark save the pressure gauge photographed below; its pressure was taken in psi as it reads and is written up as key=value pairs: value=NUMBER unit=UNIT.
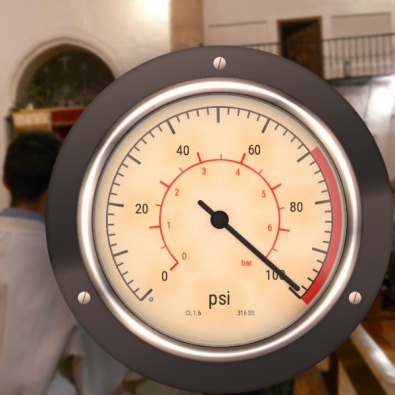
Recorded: value=99 unit=psi
